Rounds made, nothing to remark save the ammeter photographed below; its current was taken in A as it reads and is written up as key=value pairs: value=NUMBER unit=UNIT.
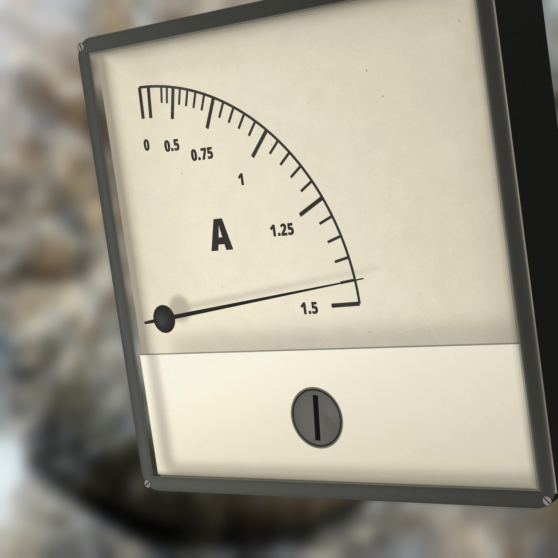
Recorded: value=1.45 unit=A
